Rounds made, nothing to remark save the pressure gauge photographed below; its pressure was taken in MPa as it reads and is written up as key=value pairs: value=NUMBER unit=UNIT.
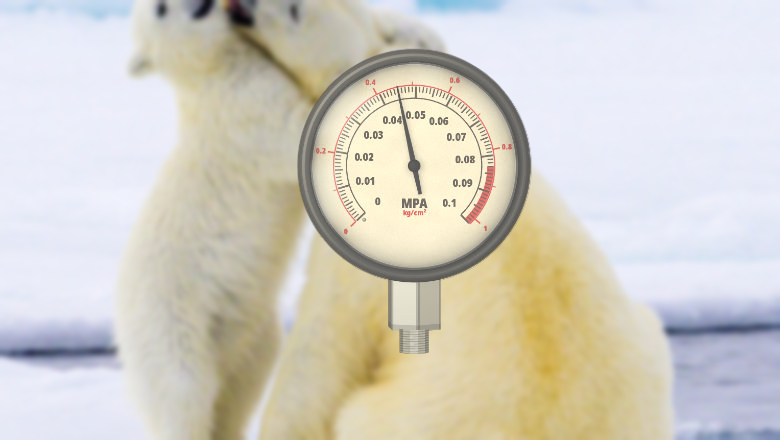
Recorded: value=0.045 unit=MPa
